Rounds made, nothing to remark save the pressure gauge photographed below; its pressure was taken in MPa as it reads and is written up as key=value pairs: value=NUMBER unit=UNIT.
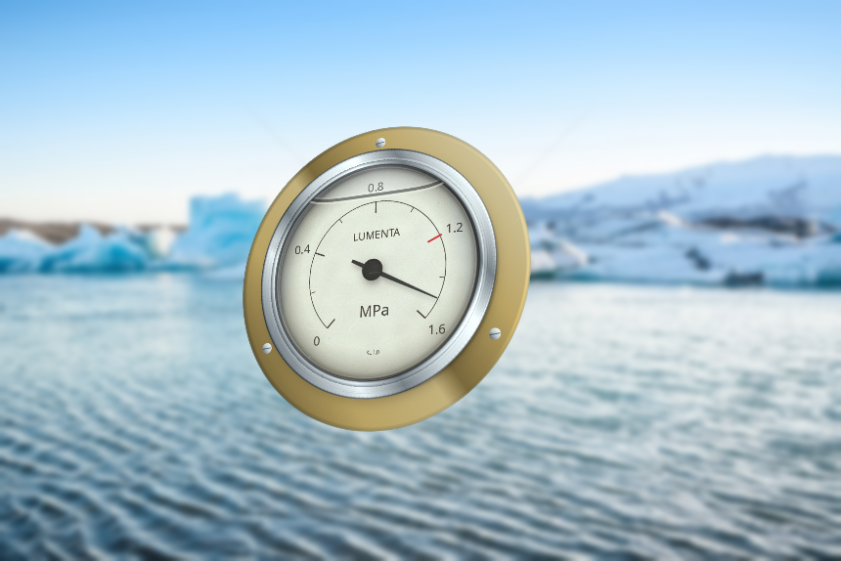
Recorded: value=1.5 unit=MPa
